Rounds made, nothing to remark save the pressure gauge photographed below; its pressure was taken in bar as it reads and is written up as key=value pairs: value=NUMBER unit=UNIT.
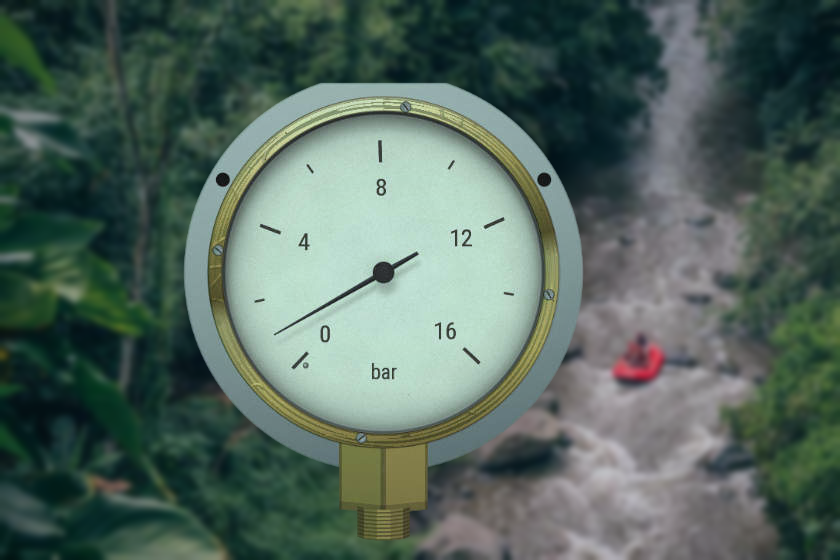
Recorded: value=1 unit=bar
